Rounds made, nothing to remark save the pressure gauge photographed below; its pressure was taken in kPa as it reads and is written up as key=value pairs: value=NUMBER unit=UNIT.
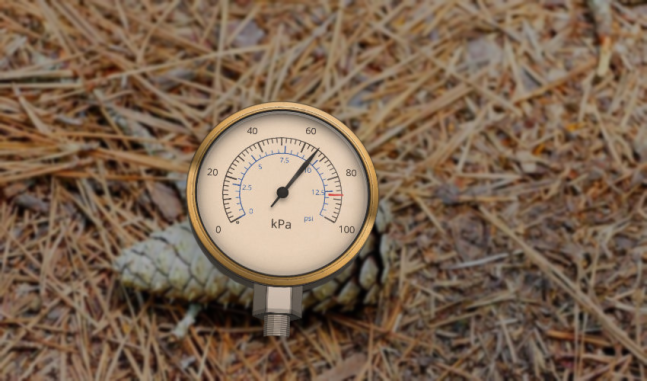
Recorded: value=66 unit=kPa
